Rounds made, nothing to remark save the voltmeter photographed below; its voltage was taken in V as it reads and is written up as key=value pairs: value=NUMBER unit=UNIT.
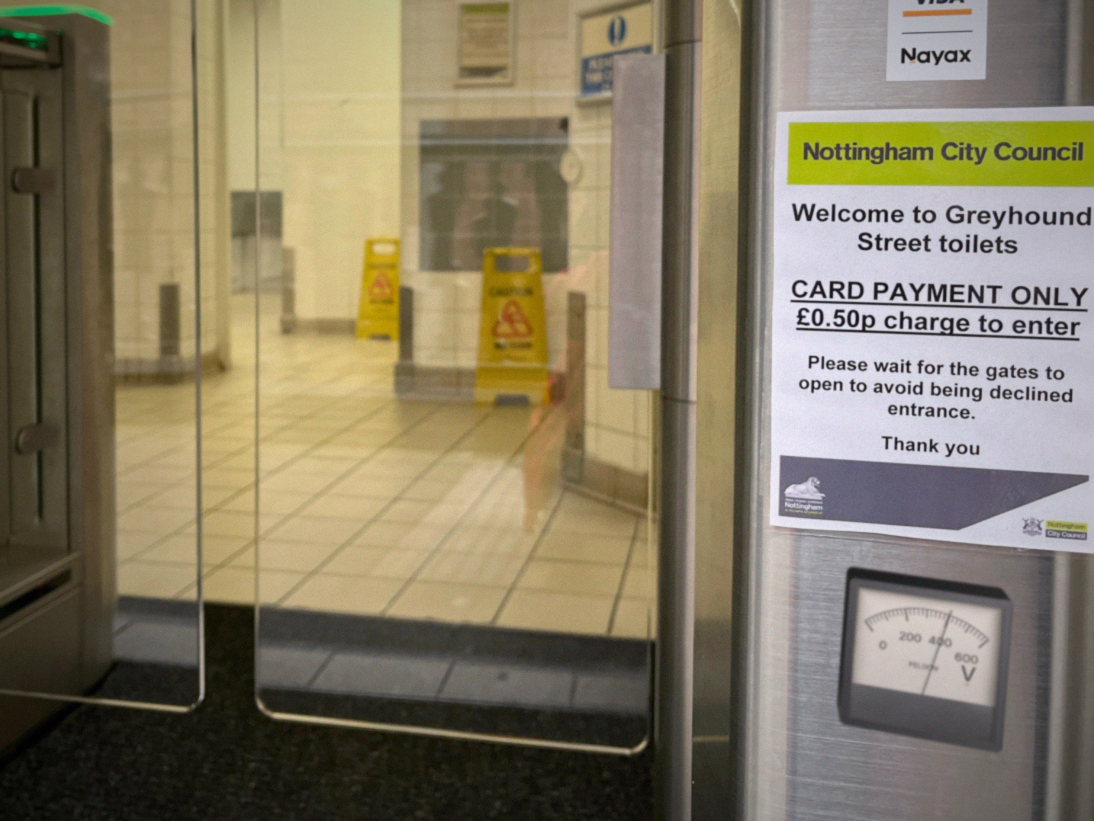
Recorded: value=400 unit=V
